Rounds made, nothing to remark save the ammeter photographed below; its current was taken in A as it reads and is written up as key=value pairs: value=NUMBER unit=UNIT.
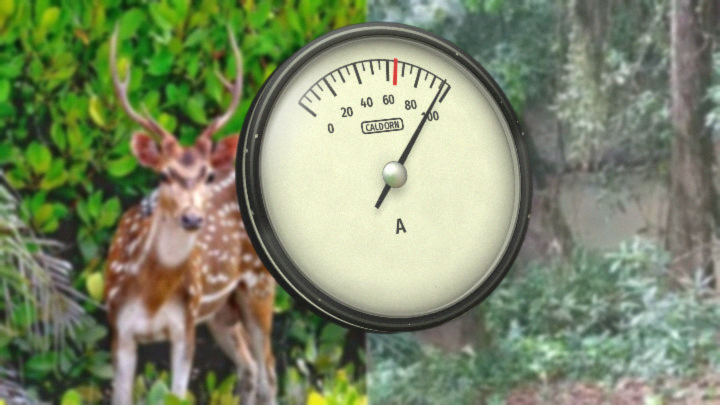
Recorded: value=95 unit=A
